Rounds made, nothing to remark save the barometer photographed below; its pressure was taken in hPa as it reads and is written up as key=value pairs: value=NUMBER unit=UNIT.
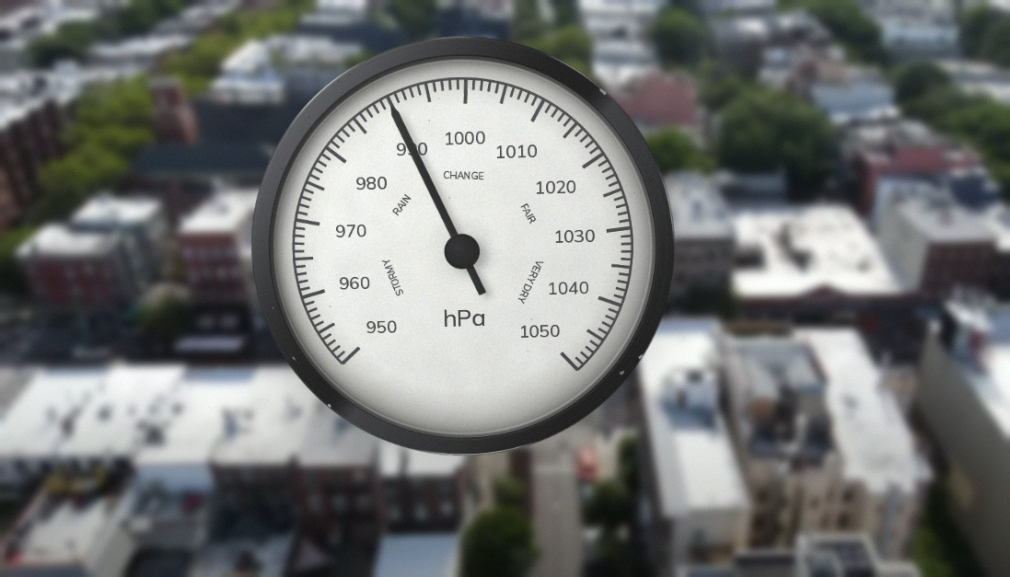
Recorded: value=990 unit=hPa
